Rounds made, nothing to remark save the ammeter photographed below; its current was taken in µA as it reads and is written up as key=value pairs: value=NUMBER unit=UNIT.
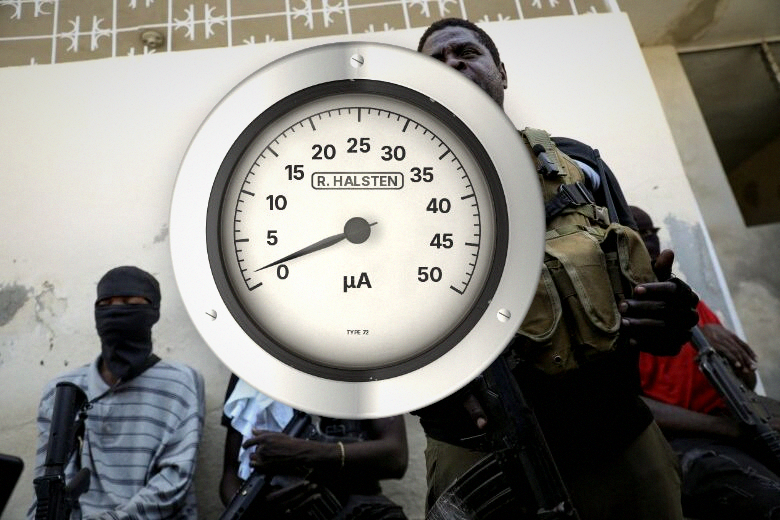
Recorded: value=1.5 unit=µA
